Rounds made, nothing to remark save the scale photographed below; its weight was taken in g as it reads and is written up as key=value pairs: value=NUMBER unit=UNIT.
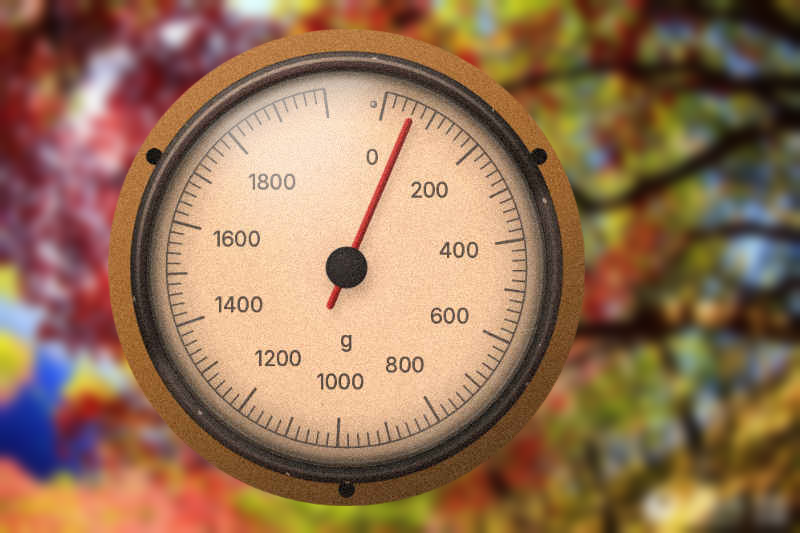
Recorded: value=60 unit=g
